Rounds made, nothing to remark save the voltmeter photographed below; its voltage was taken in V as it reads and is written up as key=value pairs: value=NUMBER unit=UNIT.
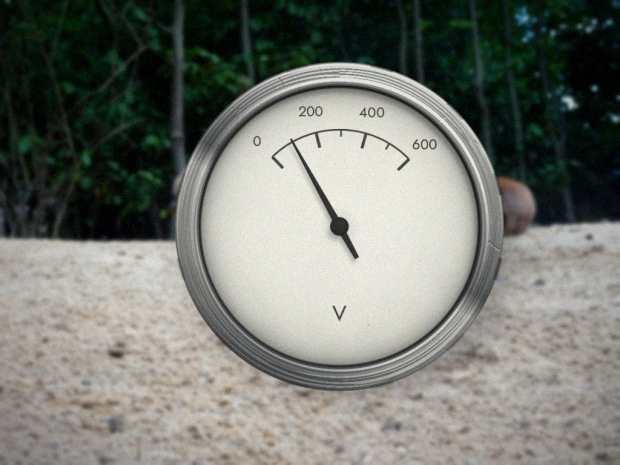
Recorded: value=100 unit=V
